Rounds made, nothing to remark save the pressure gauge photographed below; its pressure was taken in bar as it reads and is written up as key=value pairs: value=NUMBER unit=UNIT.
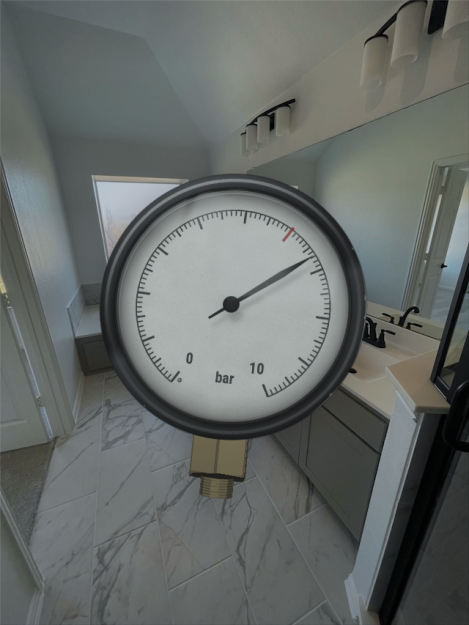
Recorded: value=6.7 unit=bar
